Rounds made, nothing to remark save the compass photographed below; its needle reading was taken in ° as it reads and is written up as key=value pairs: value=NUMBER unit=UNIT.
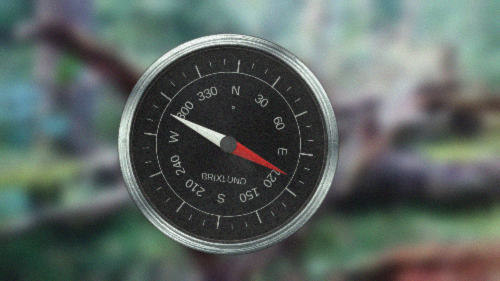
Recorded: value=110 unit=°
